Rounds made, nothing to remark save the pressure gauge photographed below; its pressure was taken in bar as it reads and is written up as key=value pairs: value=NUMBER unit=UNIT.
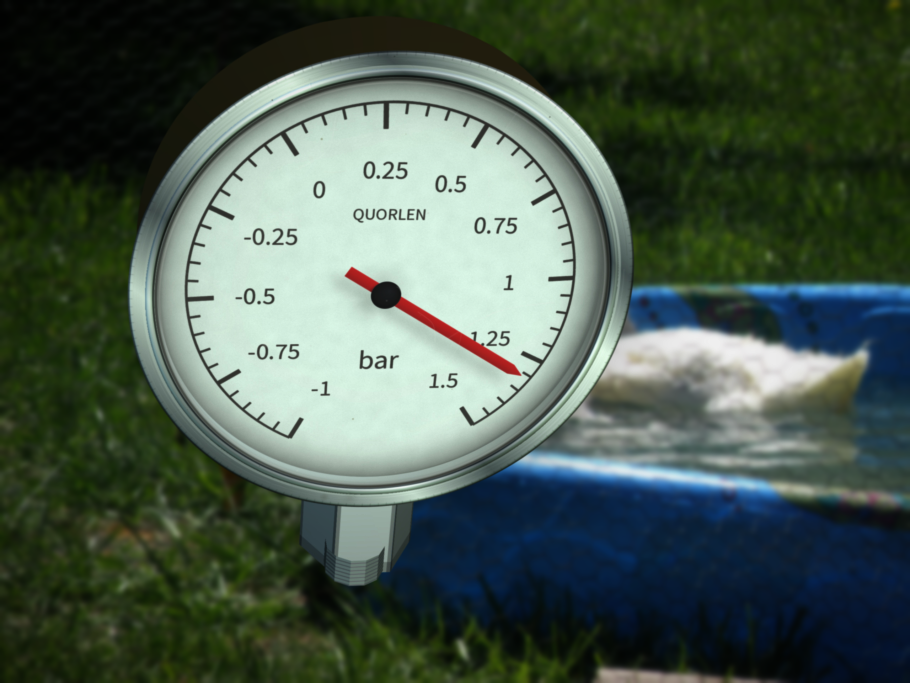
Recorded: value=1.3 unit=bar
